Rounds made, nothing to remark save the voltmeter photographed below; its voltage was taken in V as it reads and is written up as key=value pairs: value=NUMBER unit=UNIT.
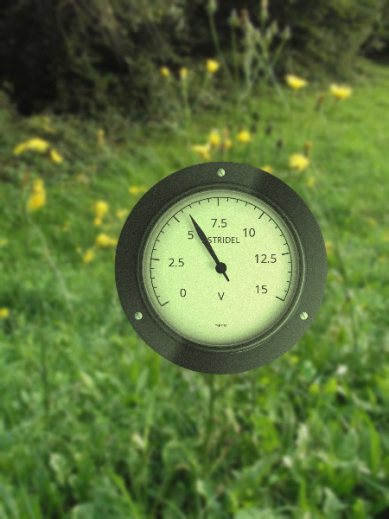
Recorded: value=5.75 unit=V
